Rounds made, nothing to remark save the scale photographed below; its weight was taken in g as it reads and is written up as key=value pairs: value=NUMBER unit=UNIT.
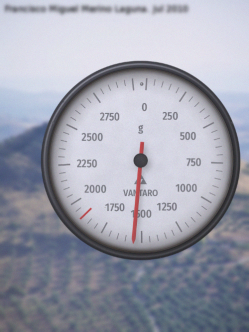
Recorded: value=1550 unit=g
